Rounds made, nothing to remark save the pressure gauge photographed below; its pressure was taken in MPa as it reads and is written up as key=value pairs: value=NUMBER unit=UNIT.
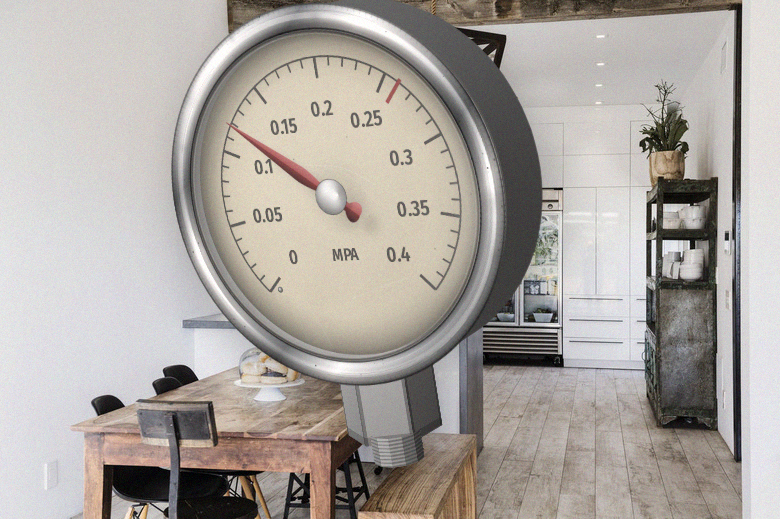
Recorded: value=0.12 unit=MPa
